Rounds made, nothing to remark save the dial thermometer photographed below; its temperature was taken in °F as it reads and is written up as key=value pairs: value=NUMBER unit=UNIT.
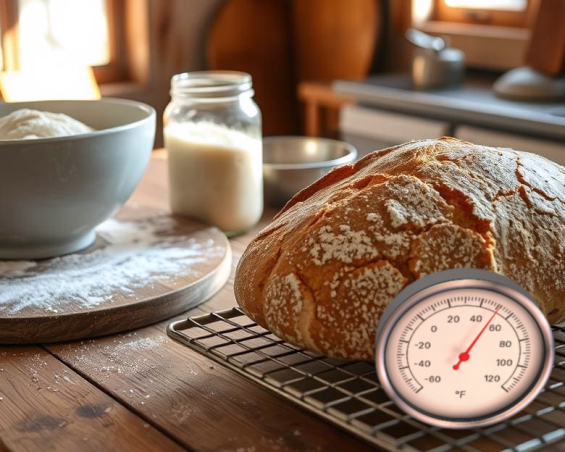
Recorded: value=50 unit=°F
